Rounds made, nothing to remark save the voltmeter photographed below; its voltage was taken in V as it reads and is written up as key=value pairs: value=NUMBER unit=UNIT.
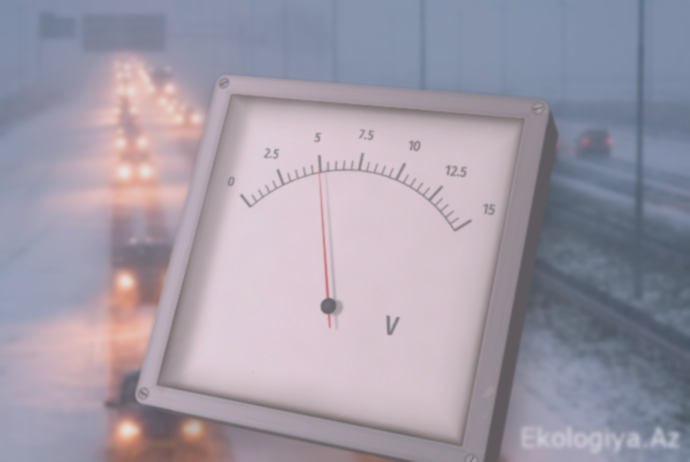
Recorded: value=5 unit=V
